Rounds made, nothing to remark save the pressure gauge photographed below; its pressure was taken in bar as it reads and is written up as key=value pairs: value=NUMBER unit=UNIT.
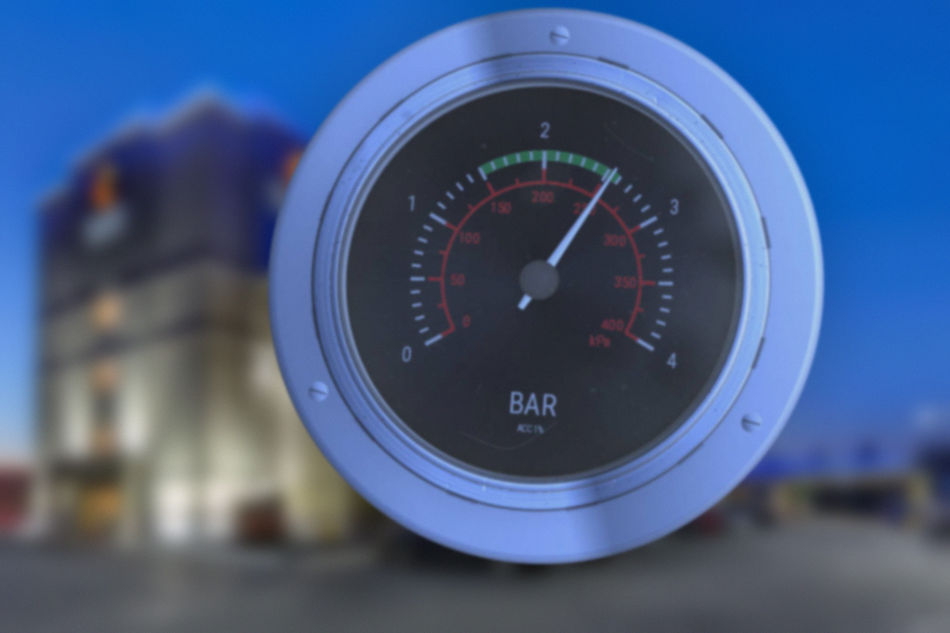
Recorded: value=2.55 unit=bar
